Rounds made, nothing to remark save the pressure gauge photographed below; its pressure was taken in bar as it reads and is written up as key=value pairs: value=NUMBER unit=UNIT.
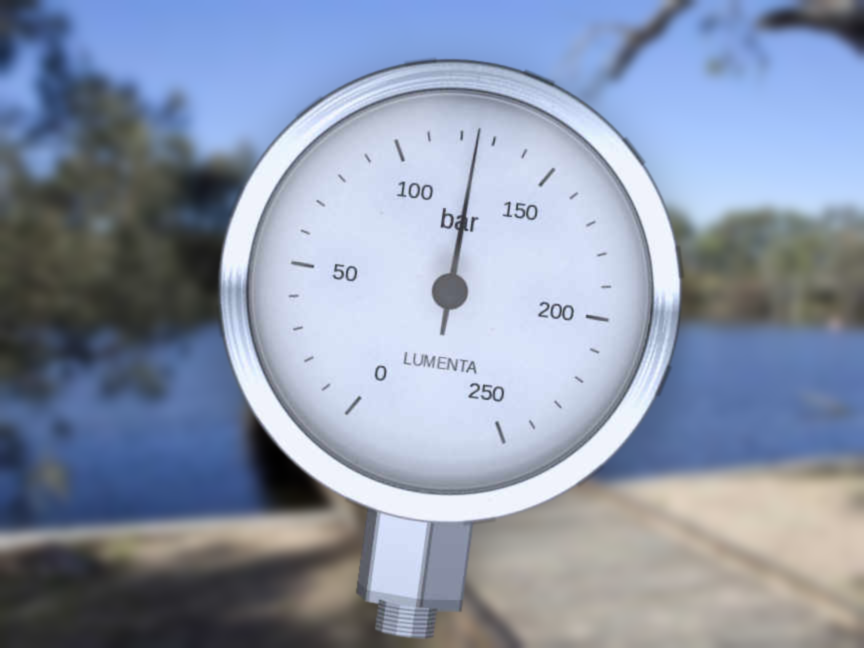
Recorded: value=125 unit=bar
